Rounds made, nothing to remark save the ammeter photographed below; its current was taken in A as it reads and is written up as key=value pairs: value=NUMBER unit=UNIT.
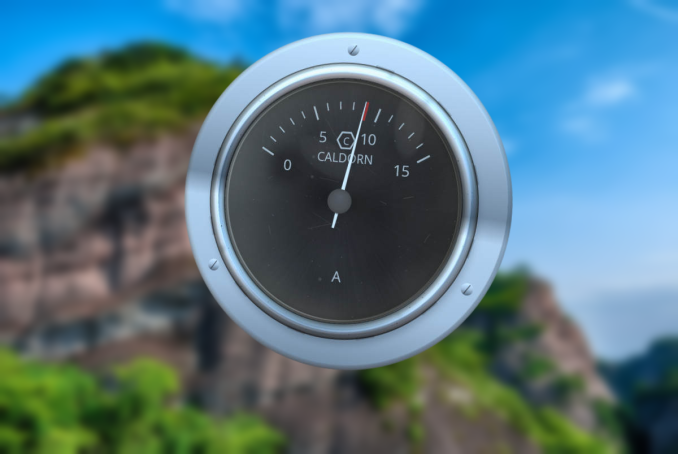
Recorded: value=9 unit=A
